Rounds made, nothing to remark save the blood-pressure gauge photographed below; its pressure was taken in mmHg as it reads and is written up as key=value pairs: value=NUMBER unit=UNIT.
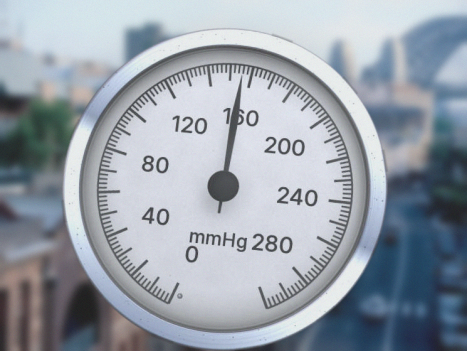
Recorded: value=156 unit=mmHg
